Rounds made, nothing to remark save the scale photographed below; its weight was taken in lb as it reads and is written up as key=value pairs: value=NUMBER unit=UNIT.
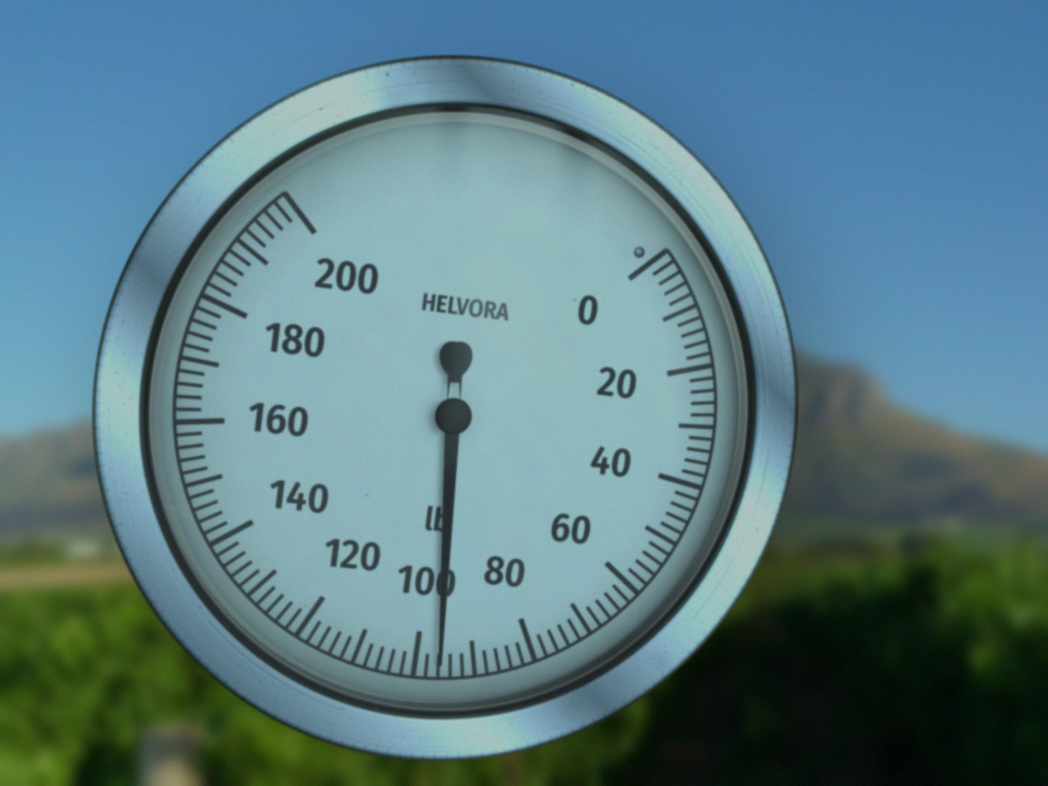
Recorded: value=96 unit=lb
